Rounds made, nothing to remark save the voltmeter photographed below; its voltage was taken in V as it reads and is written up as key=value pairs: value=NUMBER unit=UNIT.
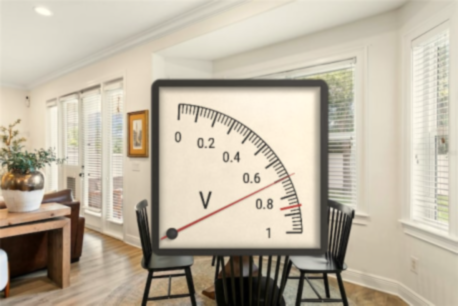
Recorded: value=0.7 unit=V
